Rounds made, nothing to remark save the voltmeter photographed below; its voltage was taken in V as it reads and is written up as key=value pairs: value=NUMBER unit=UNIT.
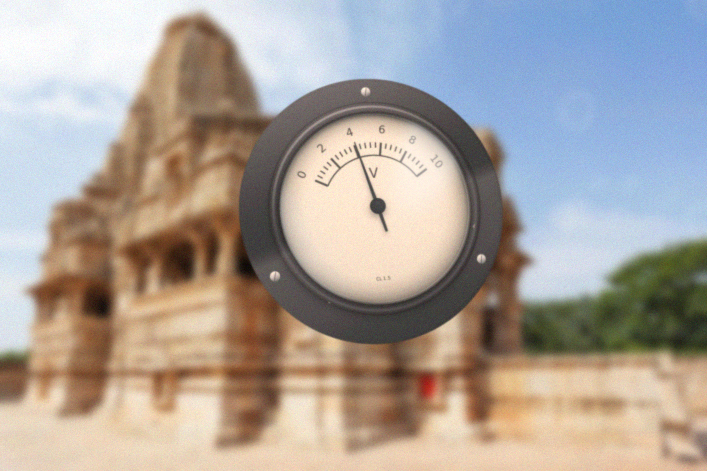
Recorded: value=4 unit=V
